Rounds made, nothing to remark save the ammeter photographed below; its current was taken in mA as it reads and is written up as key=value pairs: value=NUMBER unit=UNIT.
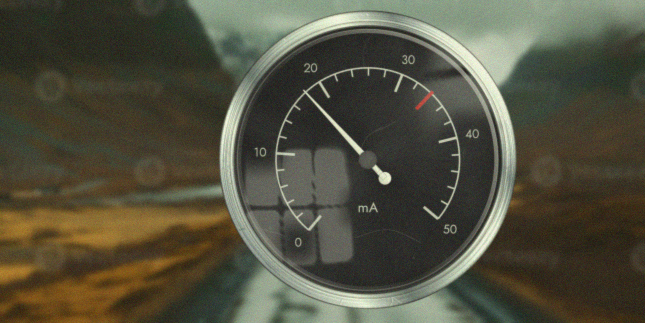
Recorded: value=18 unit=mA
